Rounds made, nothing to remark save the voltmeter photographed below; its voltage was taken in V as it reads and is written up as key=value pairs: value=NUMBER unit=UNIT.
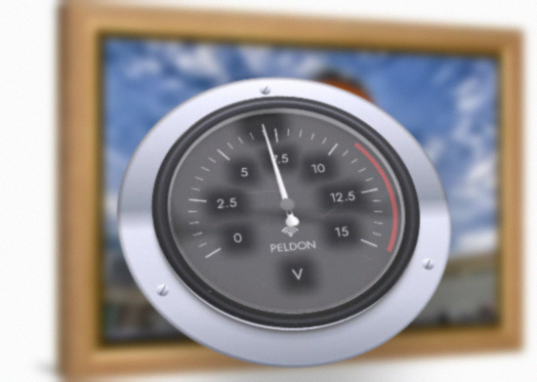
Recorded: value=7 unit=V
